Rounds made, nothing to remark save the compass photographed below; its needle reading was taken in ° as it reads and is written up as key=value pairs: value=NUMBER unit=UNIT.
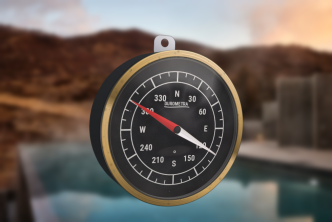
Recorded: value=300 unit=°
